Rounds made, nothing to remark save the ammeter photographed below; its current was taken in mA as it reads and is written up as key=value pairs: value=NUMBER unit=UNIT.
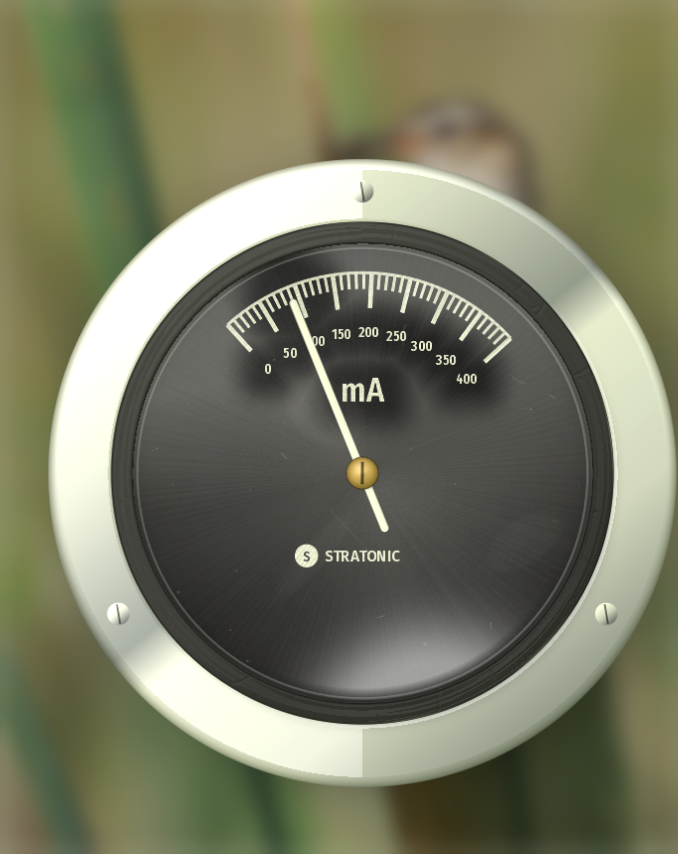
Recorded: value=90 unit=mA
